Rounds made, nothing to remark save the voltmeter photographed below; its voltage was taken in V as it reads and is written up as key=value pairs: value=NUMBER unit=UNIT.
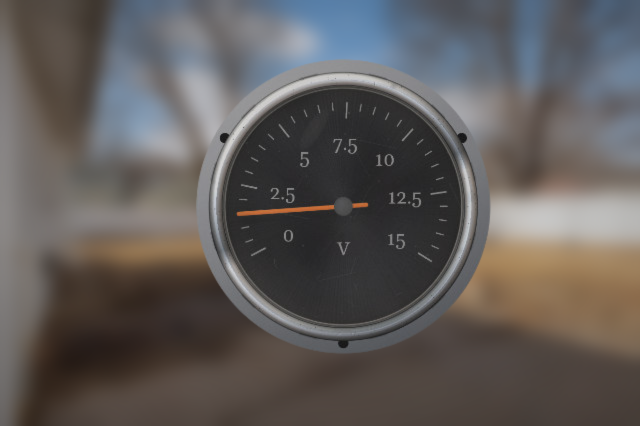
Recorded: value=1.5 unit=V
